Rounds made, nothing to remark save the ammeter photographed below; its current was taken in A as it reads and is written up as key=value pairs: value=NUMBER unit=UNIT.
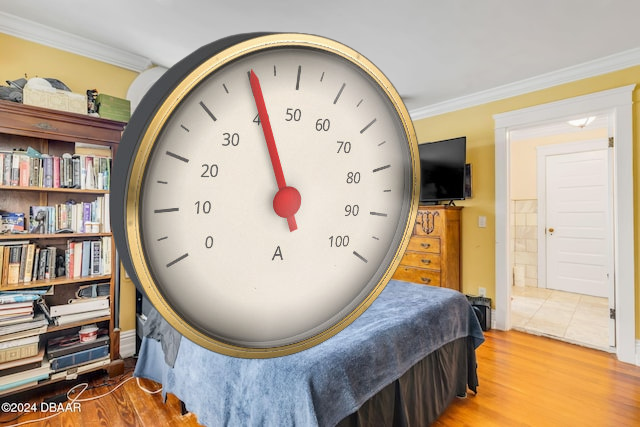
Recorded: value=40 unit=A
